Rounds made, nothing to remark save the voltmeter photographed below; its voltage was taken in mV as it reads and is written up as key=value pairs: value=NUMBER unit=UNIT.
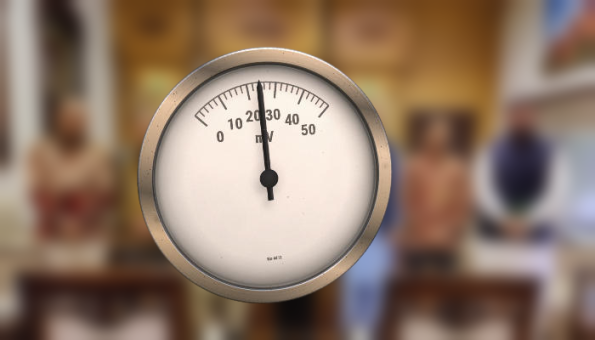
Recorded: value=24 unit=mV
